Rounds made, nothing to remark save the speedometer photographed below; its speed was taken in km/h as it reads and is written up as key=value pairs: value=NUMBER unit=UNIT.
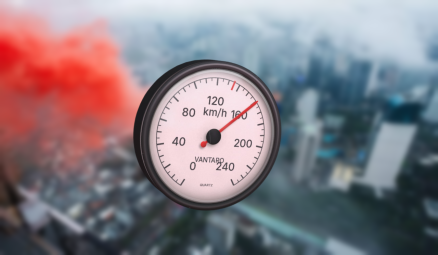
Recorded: value=160 unit=km/h
